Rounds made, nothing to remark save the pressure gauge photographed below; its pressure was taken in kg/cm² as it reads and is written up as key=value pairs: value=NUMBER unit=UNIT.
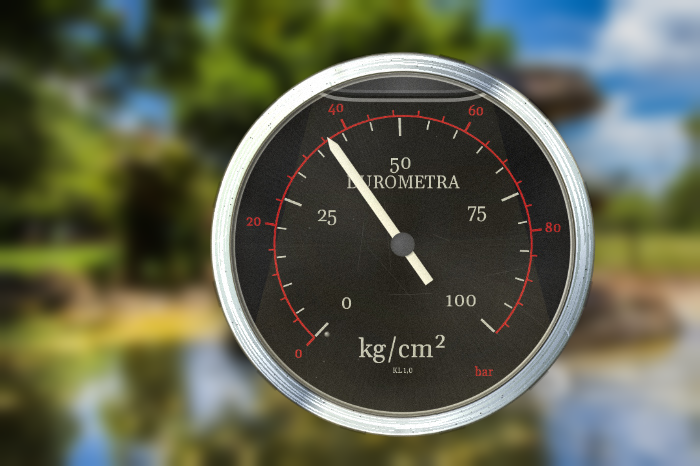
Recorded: value=37.5 unit=kg/cm²
